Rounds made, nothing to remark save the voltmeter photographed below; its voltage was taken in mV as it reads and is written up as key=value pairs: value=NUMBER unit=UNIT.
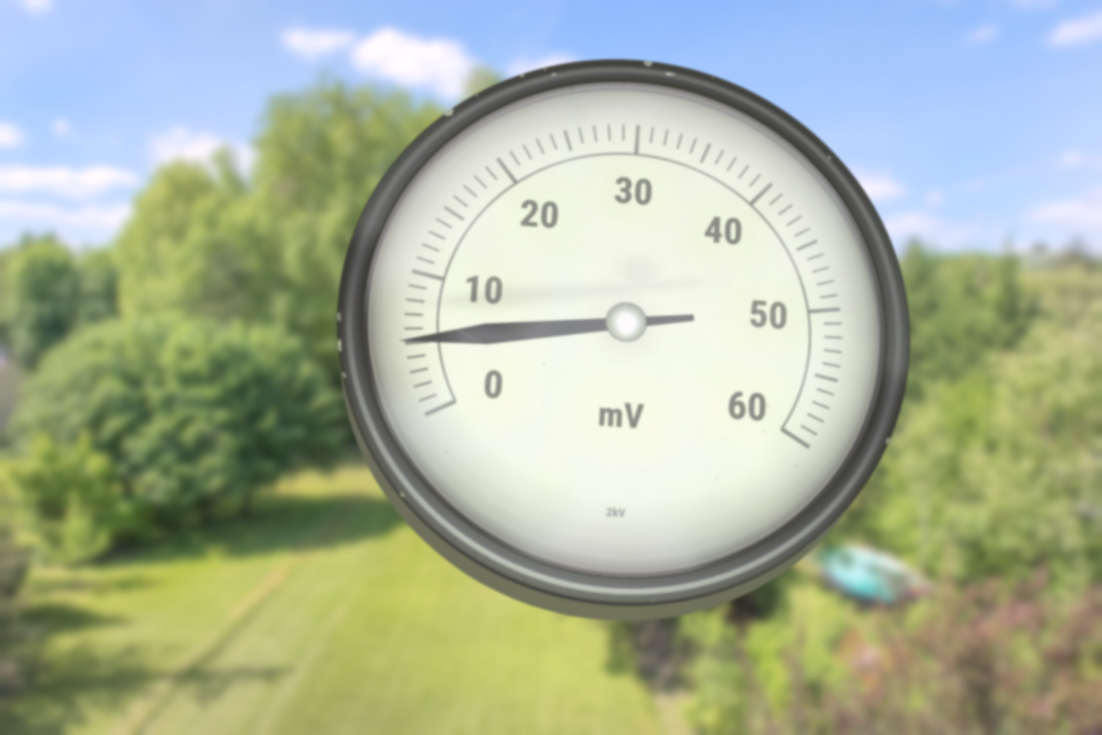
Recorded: value=5 unit=mV
